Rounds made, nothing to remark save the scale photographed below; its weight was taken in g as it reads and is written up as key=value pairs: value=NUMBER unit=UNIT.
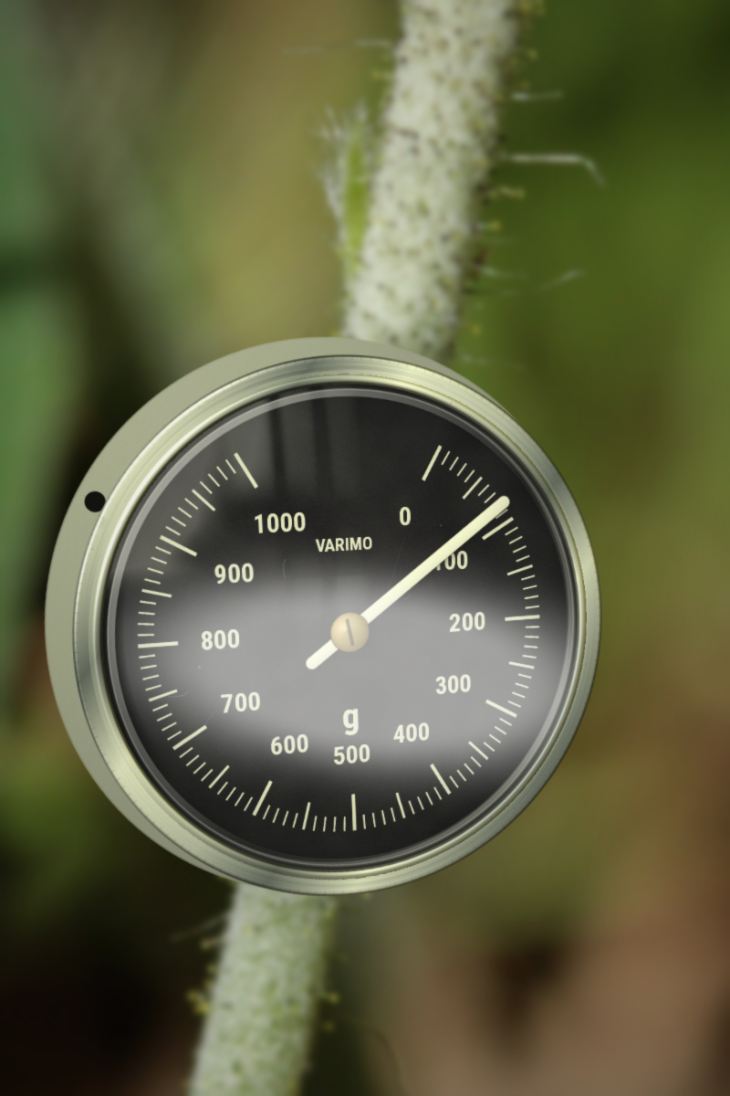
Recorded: value=80 unit=g
